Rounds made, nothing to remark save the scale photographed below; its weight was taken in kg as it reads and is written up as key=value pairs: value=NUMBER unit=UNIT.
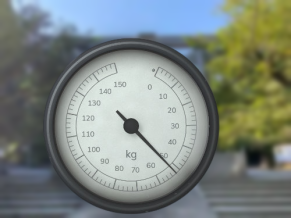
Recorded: value=52 unit=kg
